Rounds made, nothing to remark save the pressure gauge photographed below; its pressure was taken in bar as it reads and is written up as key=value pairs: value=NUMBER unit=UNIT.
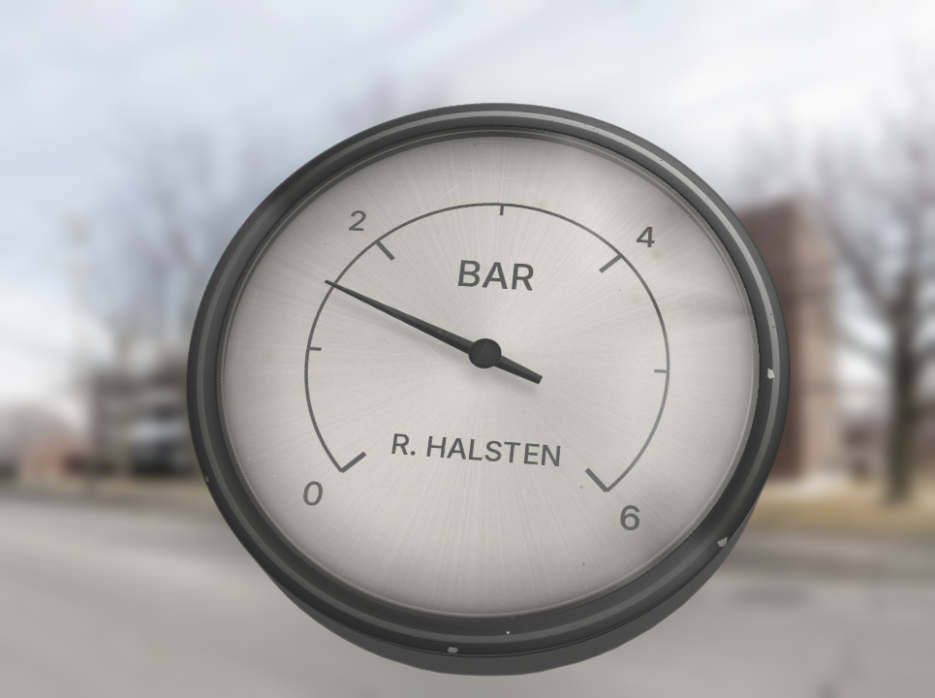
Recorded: value=1.5 unit=bar
